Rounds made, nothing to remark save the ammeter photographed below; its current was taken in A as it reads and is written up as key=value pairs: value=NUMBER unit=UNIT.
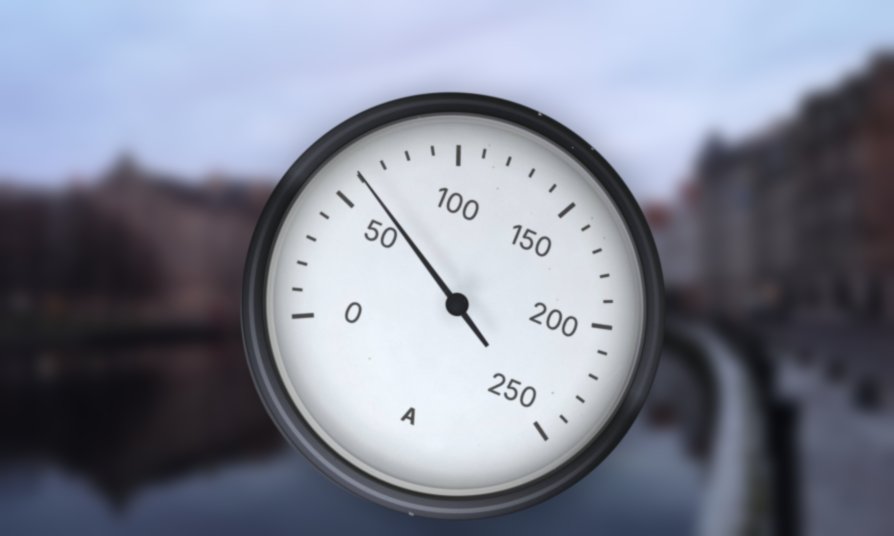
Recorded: value=60 unit=A
